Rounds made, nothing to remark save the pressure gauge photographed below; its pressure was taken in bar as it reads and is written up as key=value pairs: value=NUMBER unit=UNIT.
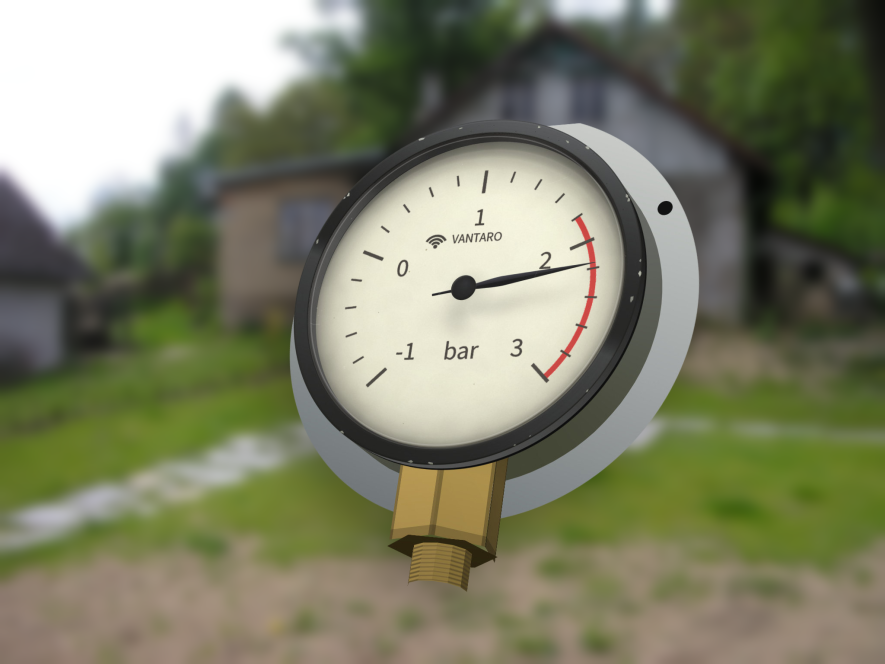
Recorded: value=2.2 unit=bar
